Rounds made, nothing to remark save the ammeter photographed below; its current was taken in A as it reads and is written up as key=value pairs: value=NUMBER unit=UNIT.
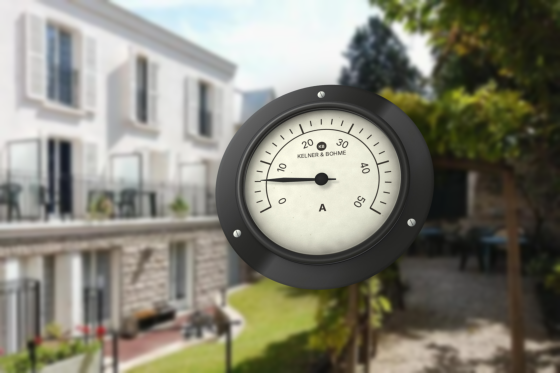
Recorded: value=6 unit=A
